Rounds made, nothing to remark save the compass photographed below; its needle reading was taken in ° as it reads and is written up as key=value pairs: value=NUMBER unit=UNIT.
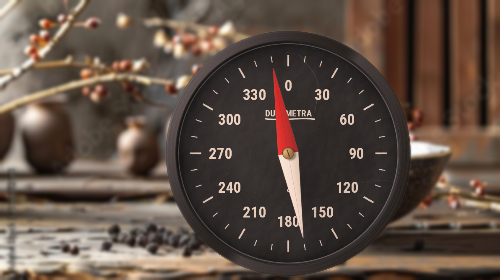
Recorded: value=350 unit=°
